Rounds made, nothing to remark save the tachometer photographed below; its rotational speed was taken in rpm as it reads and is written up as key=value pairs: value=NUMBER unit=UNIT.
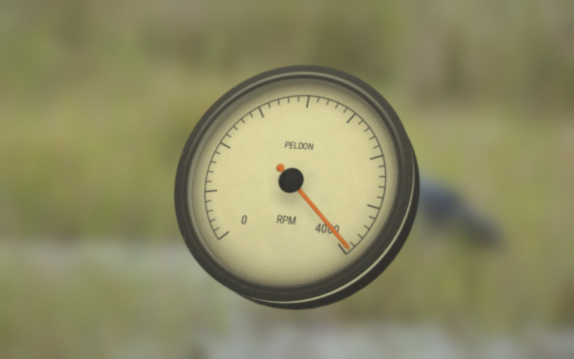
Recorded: value=3950 unit=rpm
